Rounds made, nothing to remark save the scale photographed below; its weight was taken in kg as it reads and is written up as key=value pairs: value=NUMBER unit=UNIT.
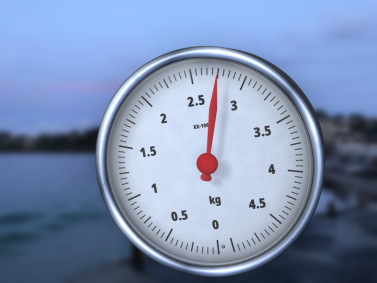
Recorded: value=2.75 unit=kg
